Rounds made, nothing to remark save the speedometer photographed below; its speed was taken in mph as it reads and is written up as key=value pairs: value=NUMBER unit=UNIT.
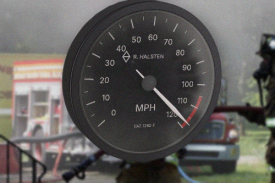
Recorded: value=117.5 unit=mph
